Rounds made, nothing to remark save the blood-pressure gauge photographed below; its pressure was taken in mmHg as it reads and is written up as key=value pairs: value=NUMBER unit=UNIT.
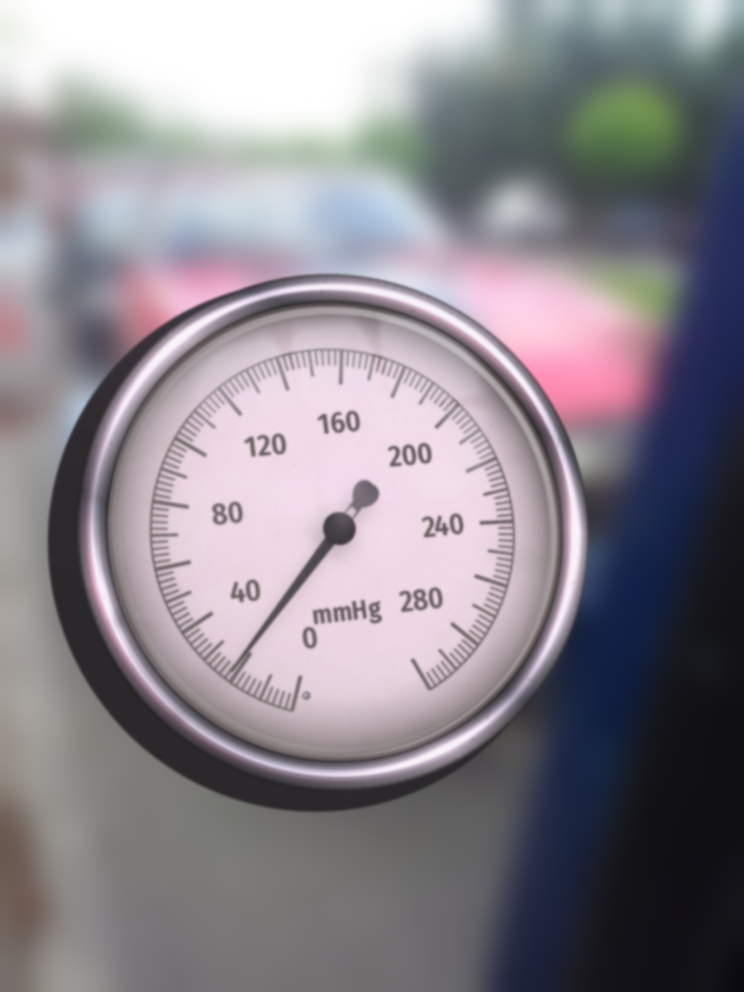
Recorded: value=22 unit=mmHg
